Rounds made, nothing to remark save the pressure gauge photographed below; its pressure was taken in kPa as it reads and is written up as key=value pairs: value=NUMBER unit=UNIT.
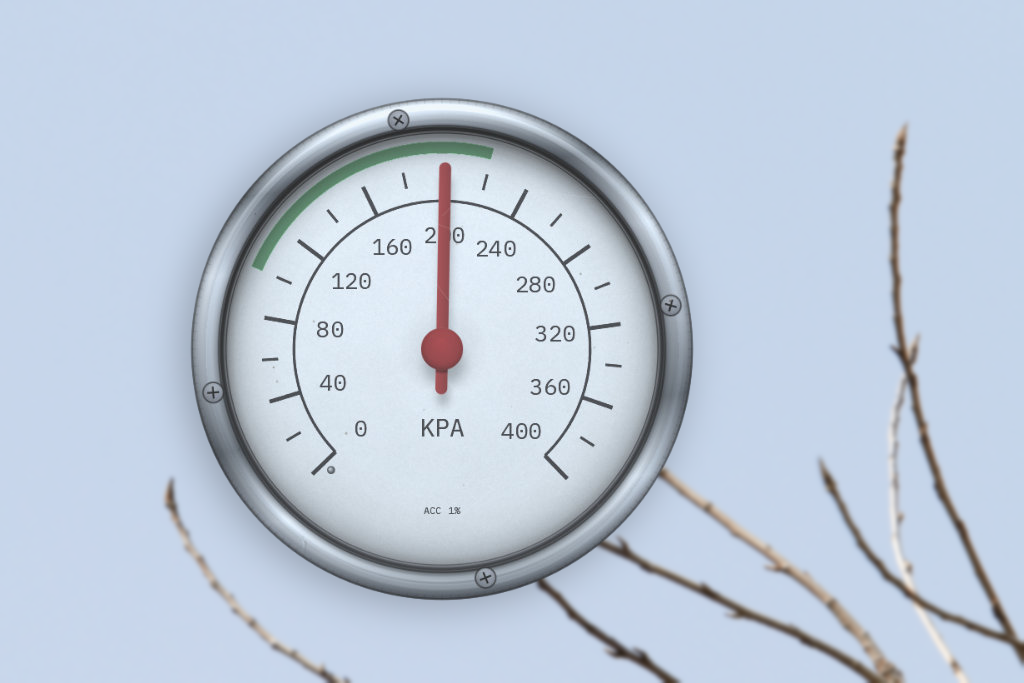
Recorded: value=200 unit=kPa
